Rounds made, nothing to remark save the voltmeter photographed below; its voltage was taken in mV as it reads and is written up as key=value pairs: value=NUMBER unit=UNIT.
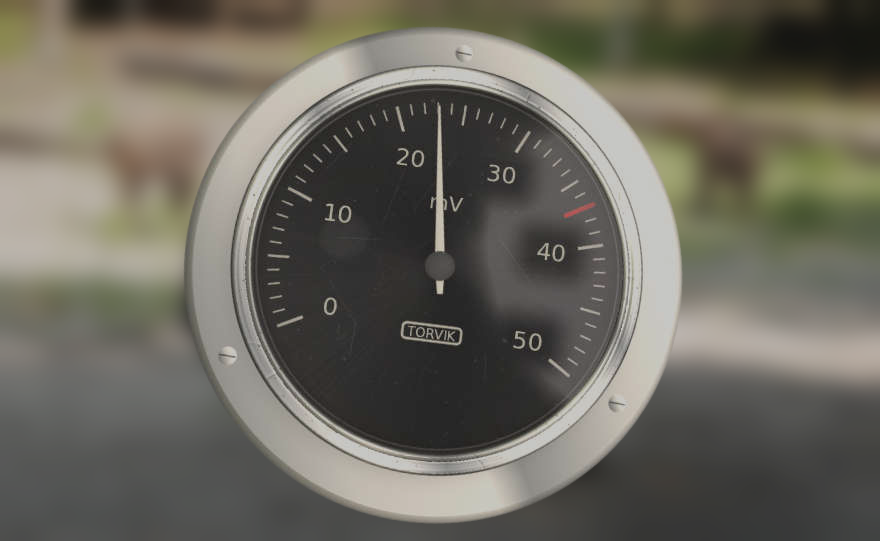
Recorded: value=23 unit=mV
